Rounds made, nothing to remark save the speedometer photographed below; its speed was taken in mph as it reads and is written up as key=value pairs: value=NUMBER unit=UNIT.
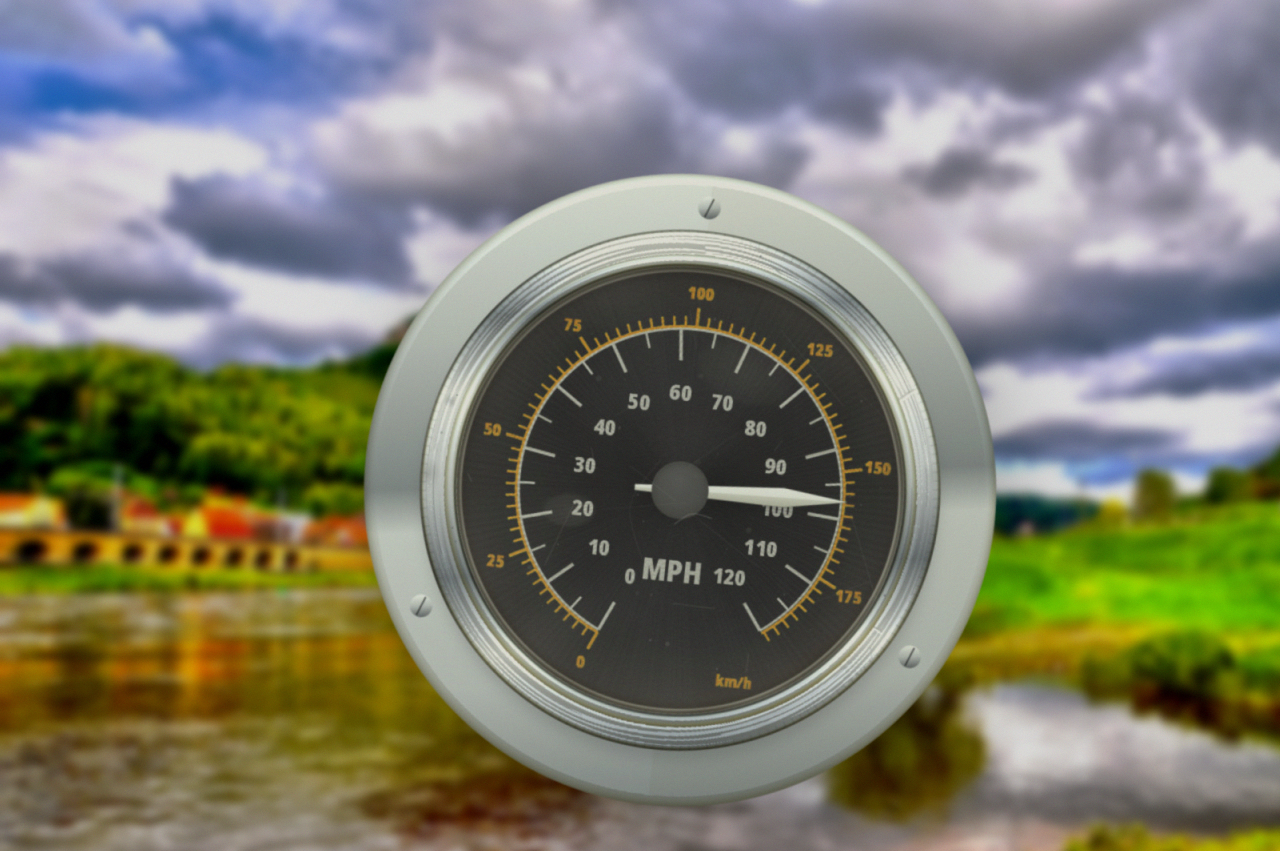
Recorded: value=97.5 unit=mph
